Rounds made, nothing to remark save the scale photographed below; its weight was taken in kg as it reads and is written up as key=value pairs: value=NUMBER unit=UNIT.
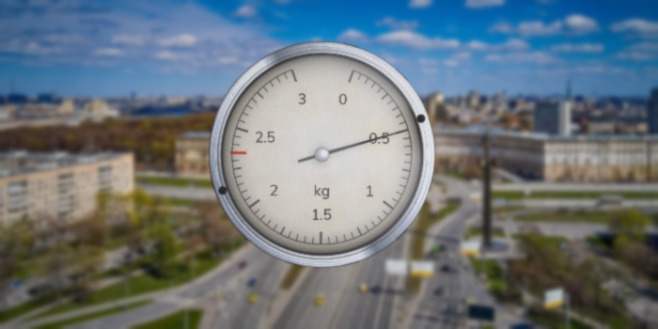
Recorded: value=0.5 unit=kg
